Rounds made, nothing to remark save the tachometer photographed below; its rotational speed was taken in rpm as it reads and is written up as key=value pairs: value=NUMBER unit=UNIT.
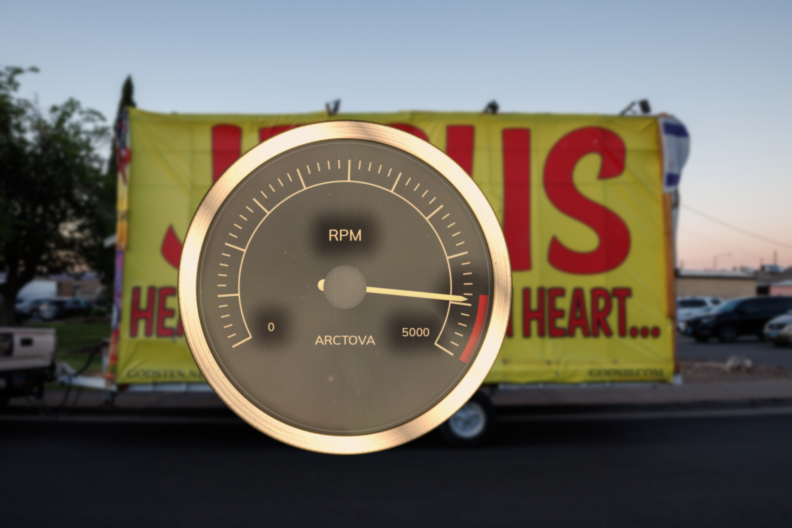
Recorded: value=4450 unit=rpm
